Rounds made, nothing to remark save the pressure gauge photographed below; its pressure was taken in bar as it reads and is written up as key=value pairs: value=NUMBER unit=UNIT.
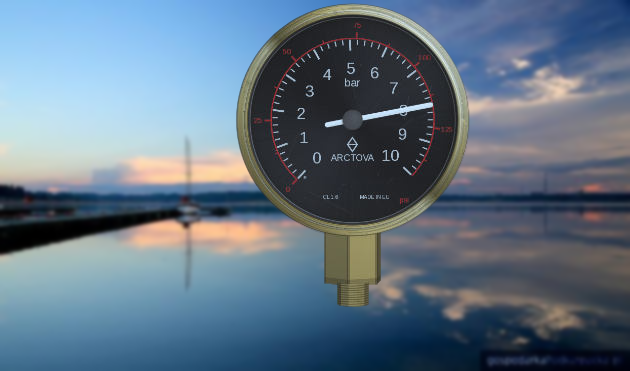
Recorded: value=8 unit=bar
